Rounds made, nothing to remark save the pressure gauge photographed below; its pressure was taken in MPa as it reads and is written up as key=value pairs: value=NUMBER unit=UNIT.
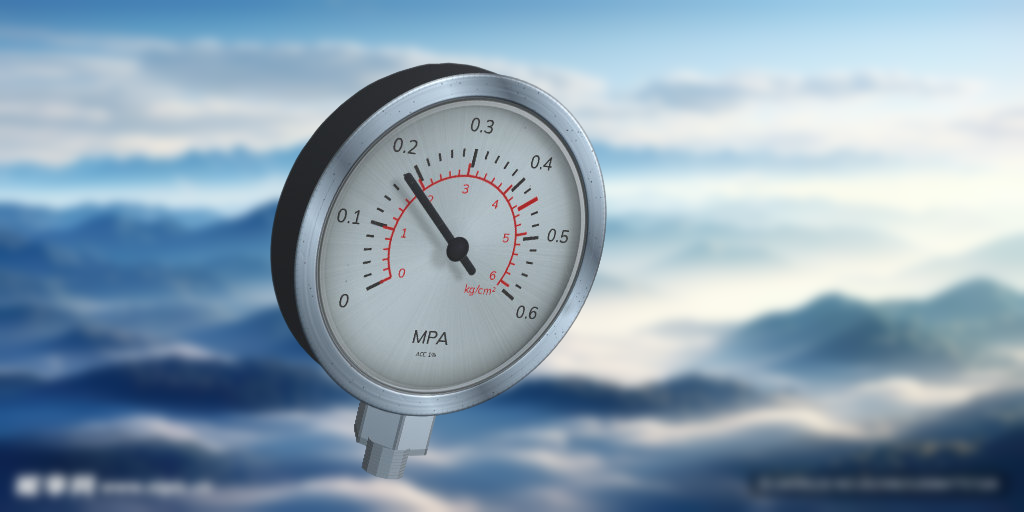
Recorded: value=0.18 unit=MPa
